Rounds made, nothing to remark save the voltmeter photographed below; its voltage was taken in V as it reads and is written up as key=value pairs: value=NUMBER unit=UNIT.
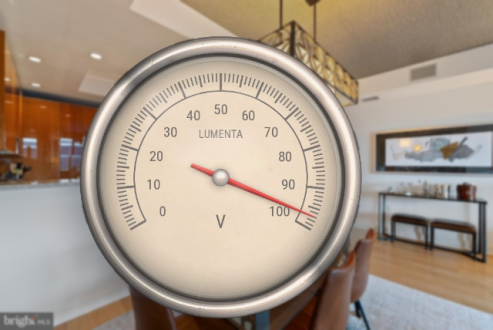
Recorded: value=97 unit=V
